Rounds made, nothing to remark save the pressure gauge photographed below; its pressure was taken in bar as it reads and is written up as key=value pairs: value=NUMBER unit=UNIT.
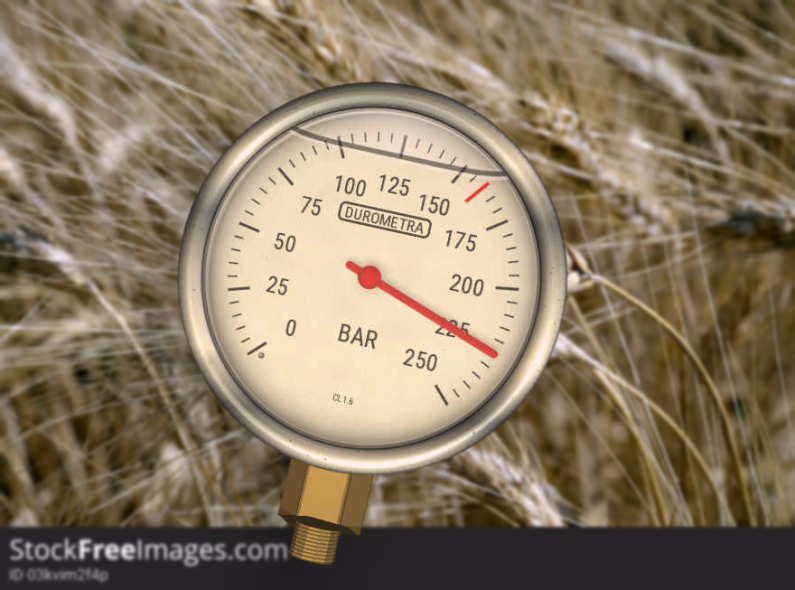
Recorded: value=225 unit=bar
